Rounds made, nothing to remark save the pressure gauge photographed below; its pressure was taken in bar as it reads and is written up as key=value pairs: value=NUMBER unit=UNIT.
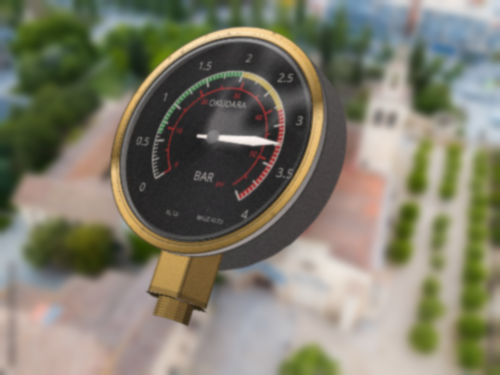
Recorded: value=3.25 unit=bar
